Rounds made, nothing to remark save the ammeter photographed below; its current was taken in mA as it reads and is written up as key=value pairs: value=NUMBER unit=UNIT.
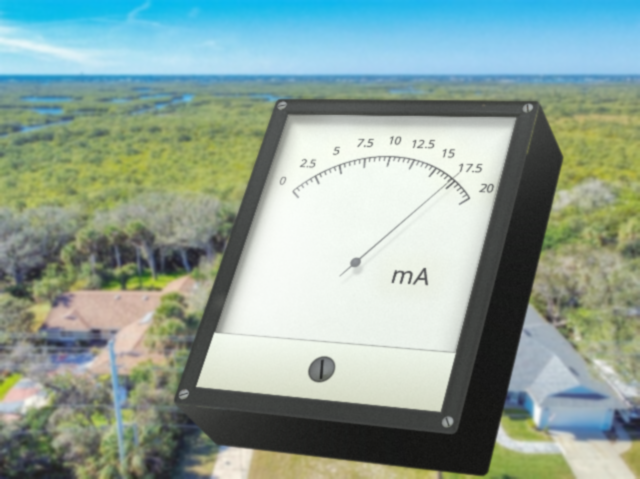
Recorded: value=17.5 unit=mA
